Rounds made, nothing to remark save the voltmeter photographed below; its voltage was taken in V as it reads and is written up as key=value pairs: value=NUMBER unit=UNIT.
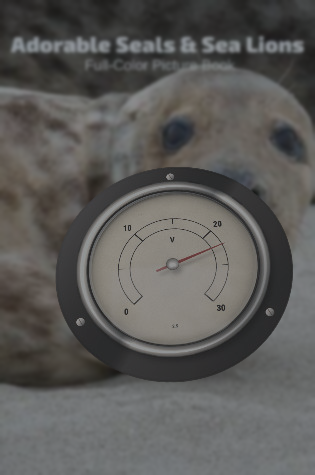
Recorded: value=22.5 unit=V
